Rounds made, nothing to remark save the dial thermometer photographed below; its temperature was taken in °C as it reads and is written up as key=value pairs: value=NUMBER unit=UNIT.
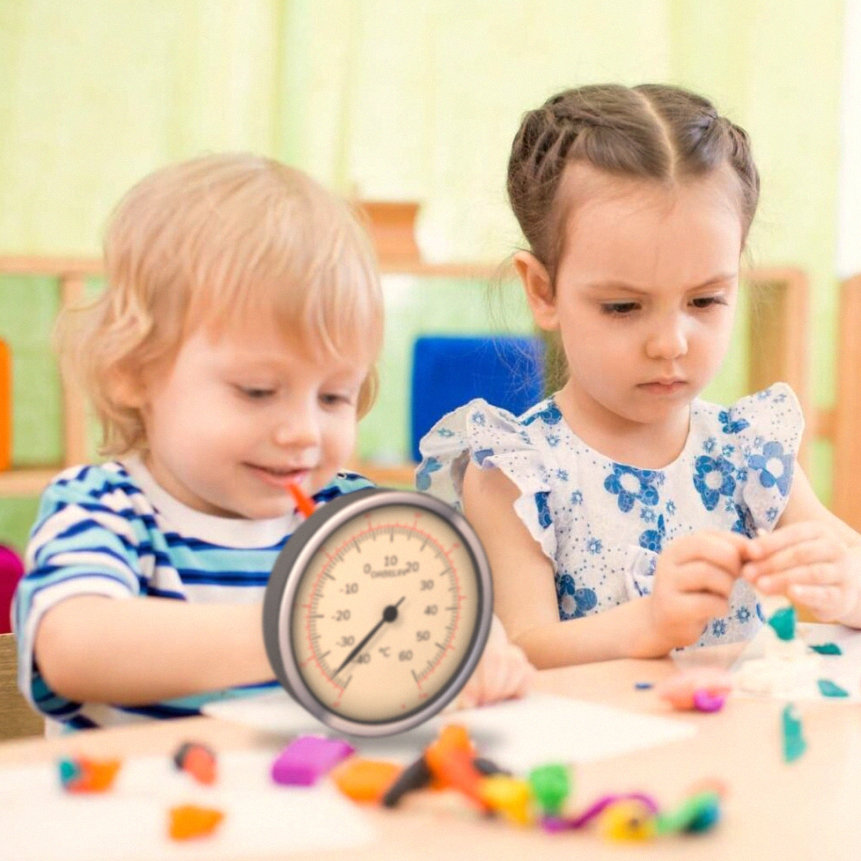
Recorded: value=-35 unit=°C
